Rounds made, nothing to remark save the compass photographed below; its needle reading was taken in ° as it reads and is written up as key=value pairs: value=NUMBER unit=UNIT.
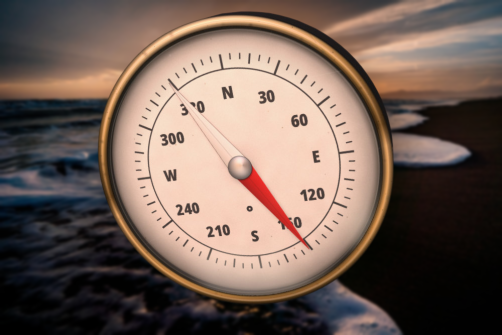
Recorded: value=150 unit=°
